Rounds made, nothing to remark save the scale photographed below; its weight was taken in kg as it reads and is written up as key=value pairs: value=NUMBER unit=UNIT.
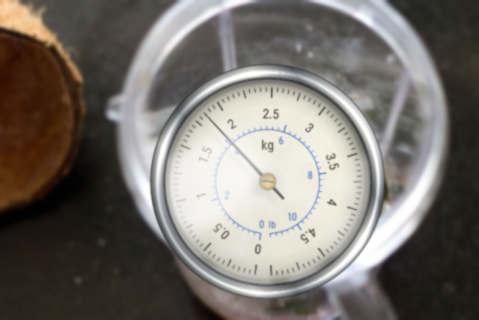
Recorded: value=1.85 unit=kg
